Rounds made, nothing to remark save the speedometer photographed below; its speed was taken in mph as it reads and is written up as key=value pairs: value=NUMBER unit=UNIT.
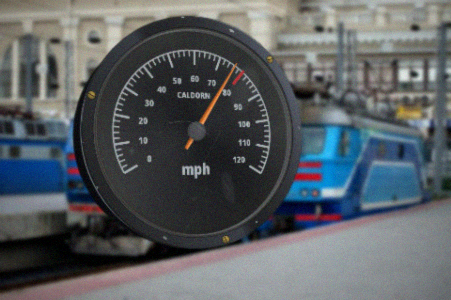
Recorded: value=76 unit=mph
